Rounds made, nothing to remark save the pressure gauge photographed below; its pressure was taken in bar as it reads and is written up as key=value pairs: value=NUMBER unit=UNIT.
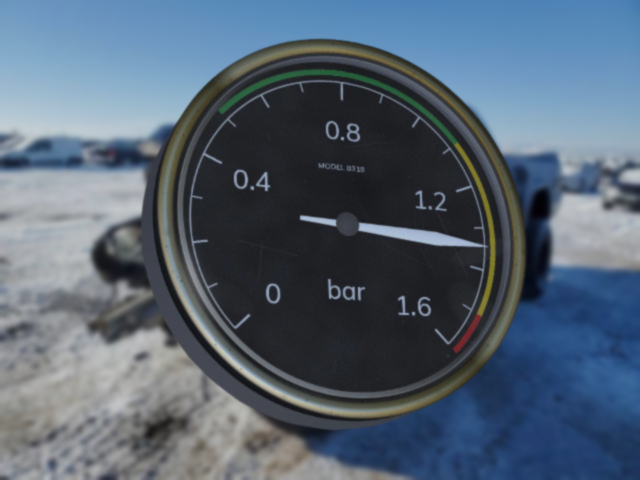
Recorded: value=1.35 unit=bar
